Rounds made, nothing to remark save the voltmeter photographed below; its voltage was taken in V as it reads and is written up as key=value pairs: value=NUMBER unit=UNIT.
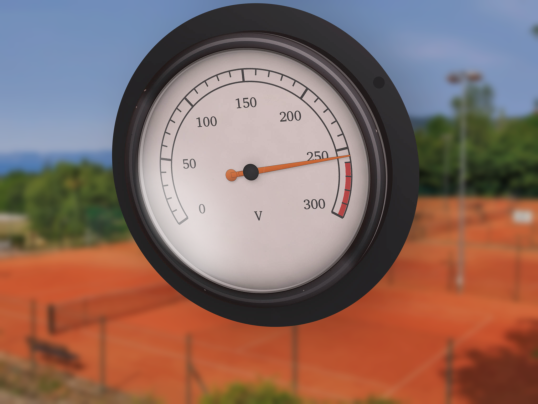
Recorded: value=255 unit=V
